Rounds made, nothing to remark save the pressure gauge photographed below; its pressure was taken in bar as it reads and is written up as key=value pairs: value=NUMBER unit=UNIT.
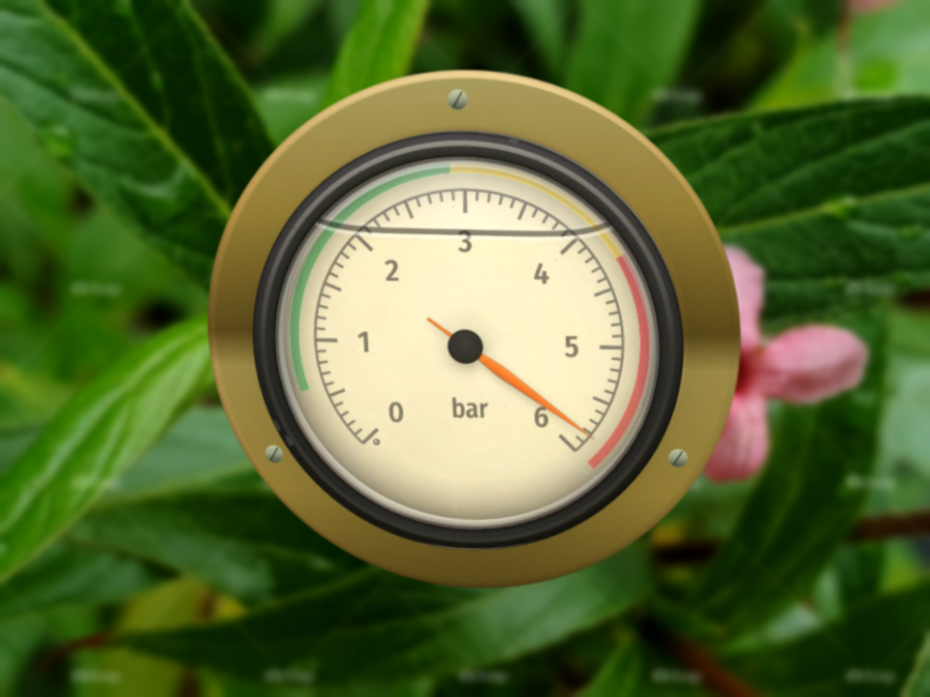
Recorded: value=5.8 unit=bar
